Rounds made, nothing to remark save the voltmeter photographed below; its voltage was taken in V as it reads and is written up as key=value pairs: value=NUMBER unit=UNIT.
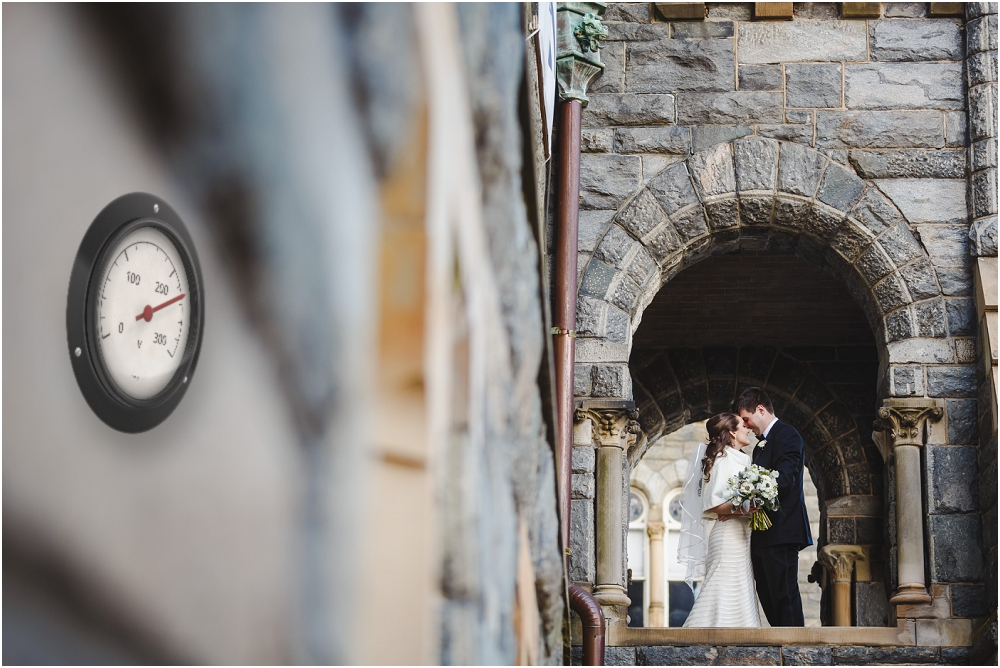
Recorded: value=230 unit=V
